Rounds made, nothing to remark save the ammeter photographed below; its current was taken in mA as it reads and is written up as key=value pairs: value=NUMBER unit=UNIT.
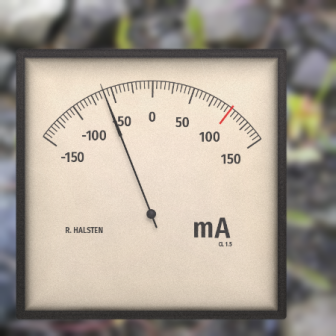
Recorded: value=-60 unit=mA
